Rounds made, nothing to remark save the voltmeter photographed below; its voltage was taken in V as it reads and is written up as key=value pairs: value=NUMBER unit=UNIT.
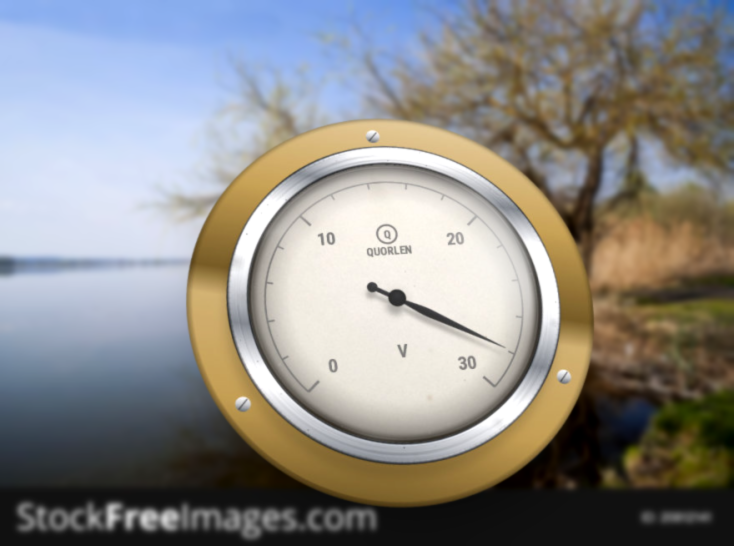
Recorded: value=28 unit=V
